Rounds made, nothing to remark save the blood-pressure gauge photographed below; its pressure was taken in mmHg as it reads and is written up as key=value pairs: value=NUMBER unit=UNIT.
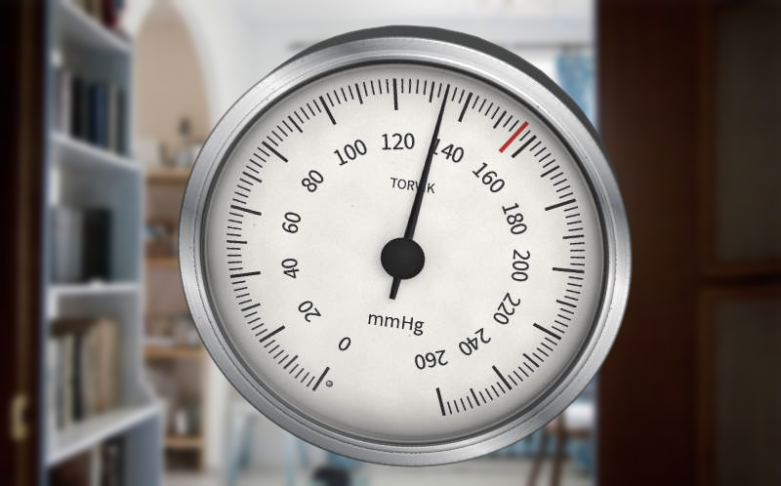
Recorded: value=134 unit=mmHg
